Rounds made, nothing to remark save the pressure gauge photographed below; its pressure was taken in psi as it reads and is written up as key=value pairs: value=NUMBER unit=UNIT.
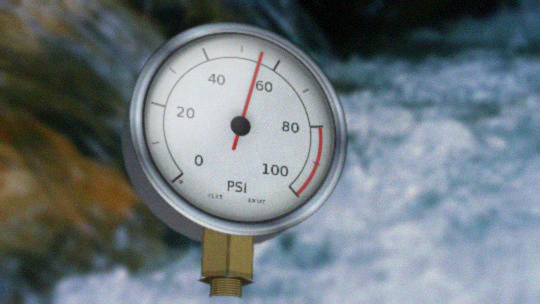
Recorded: value=55 unit=psi
